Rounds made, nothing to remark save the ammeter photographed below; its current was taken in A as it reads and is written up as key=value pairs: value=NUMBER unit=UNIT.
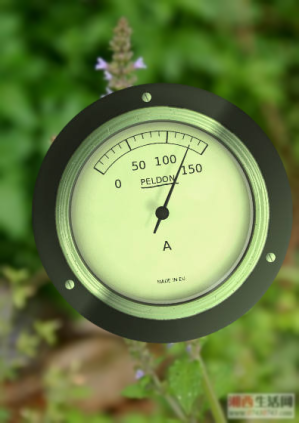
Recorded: value=130 unit=A
